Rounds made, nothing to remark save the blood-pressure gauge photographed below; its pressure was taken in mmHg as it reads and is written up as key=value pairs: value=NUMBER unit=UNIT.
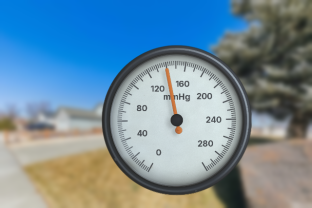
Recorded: value=140 unit=mmHg
